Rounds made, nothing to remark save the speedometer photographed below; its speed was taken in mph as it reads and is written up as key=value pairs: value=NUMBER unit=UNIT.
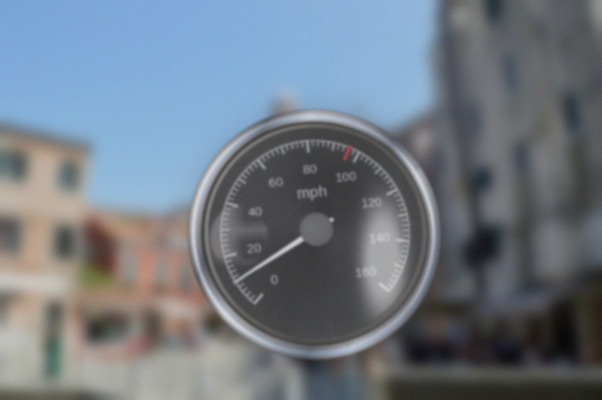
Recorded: value=10 unit=mph
